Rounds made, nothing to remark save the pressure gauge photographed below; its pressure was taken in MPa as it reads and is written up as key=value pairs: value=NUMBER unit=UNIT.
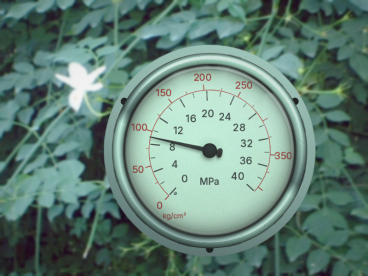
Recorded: value=9 unit=MPa
